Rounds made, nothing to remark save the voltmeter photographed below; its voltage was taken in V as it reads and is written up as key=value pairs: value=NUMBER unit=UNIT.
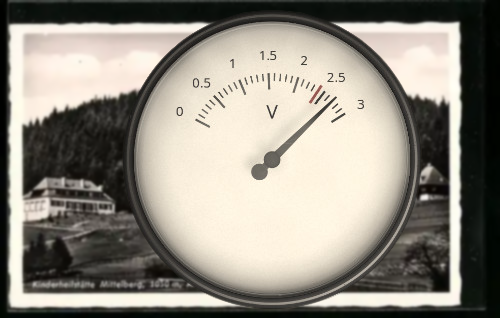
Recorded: value=2.7 unit=V
